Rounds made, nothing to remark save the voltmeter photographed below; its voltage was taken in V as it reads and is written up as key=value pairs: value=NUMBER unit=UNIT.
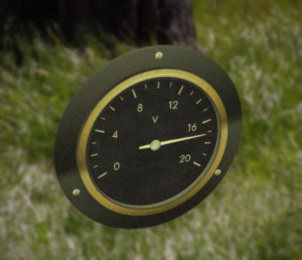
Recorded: value=17 unit=V
